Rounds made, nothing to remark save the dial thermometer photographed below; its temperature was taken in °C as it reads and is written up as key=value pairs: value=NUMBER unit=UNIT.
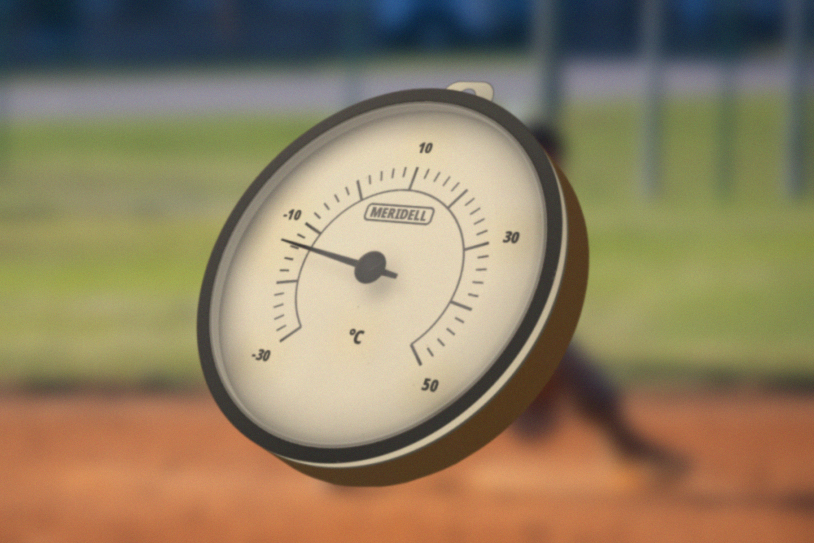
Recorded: value=-14 unit=°C
